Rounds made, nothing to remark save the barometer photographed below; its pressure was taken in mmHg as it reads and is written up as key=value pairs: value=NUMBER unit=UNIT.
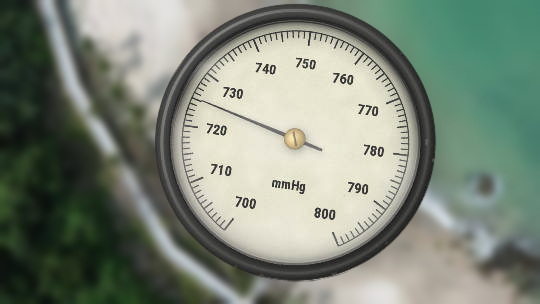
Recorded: value=725 unit=mmHg
